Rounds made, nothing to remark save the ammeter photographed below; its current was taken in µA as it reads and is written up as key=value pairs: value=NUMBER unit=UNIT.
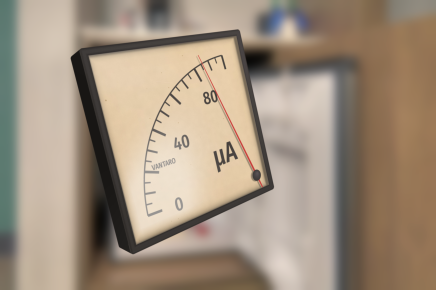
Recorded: value=85 unit=µA
